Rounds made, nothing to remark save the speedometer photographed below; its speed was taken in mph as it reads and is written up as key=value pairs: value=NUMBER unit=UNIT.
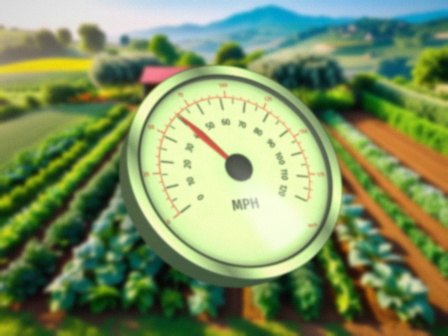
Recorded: value=40 unit=mph
